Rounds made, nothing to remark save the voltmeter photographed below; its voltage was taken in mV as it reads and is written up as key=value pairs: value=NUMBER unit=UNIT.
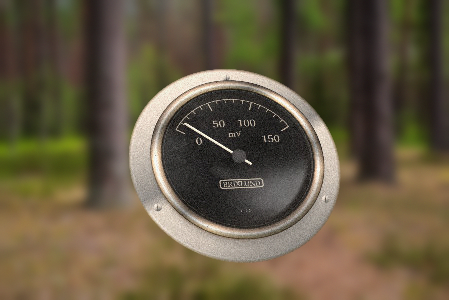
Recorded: value=10 unit=mV
